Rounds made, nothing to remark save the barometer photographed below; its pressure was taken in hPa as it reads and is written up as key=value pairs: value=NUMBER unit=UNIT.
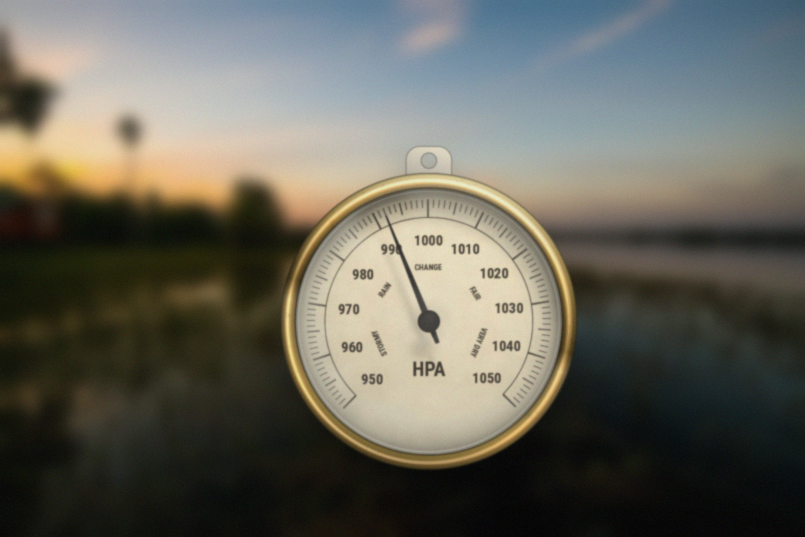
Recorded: value=992 unit=hPa
